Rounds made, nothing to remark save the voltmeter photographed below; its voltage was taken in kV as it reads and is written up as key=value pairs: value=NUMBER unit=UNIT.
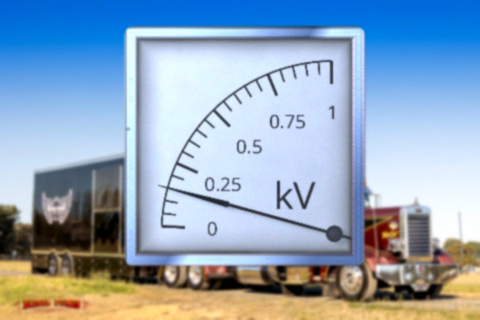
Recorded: value=0.15 unit=kV
